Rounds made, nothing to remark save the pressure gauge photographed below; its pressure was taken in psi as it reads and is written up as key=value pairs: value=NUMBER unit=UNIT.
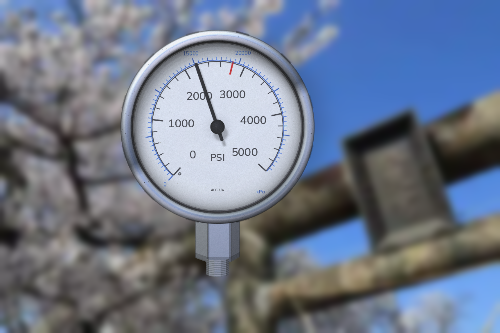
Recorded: value=2200 unit=psi
